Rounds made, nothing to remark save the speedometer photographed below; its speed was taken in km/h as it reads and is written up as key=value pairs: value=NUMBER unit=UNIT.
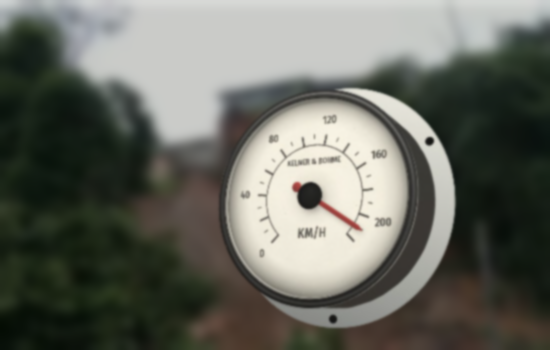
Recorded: value=210 unit=km/h
